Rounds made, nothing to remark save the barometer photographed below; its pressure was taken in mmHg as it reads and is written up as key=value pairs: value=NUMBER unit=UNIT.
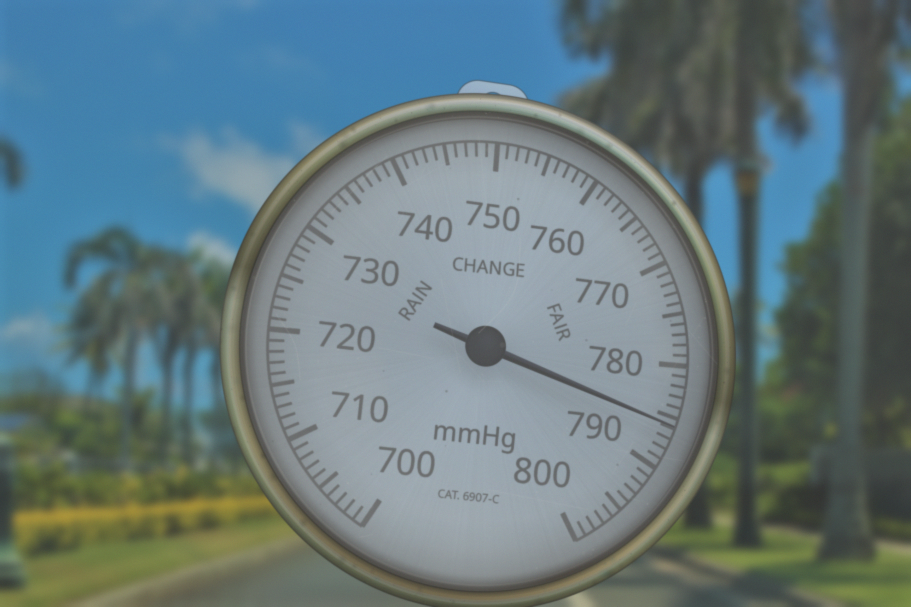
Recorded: value=786 unit=mmHg
